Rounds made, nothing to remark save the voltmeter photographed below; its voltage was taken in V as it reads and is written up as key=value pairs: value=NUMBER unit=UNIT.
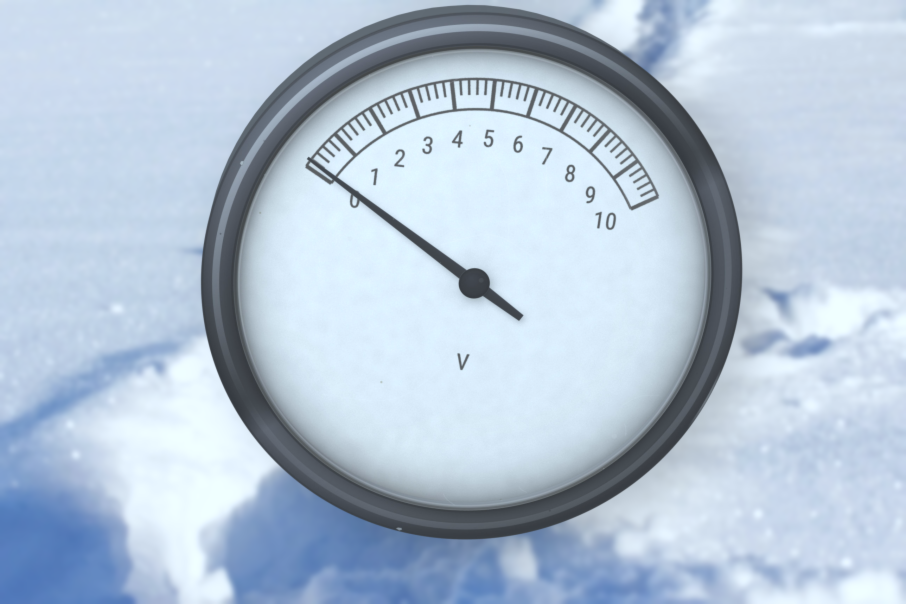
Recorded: value=0.2 unit=V
